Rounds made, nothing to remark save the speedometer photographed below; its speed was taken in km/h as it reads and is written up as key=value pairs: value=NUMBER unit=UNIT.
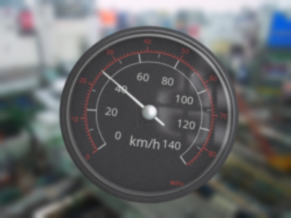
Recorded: value=40 unit=km/h
